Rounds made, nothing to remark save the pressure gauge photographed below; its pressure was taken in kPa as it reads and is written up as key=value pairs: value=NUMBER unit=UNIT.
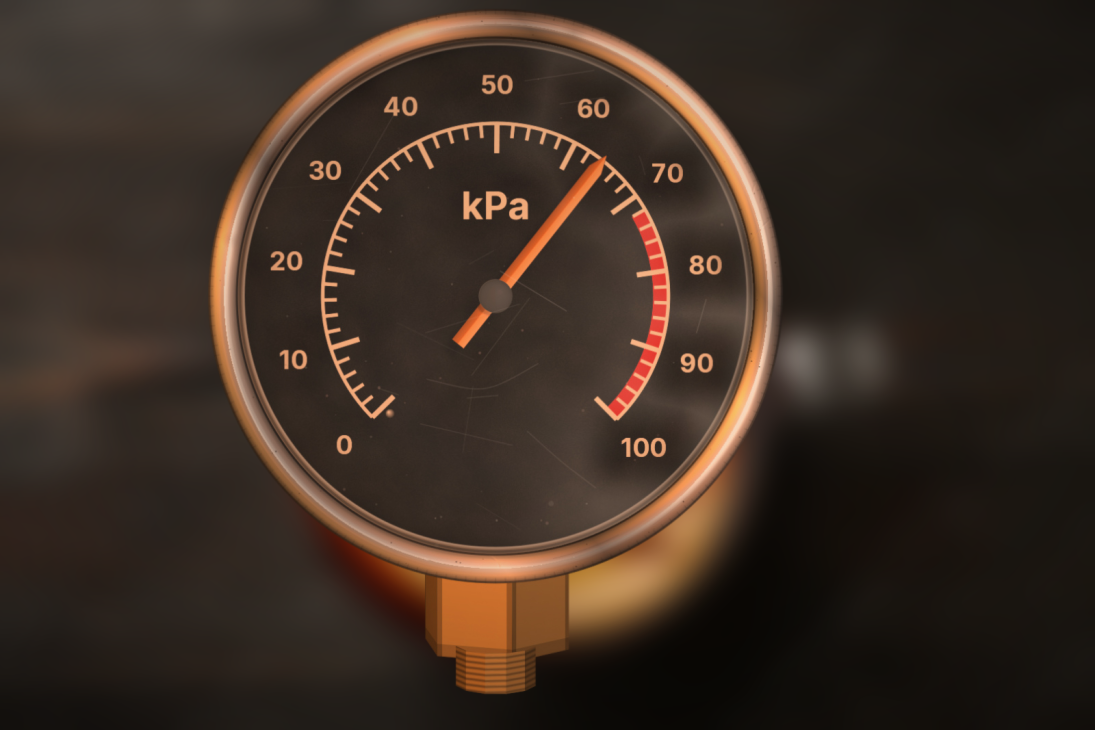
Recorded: value=64 unit=kPa
